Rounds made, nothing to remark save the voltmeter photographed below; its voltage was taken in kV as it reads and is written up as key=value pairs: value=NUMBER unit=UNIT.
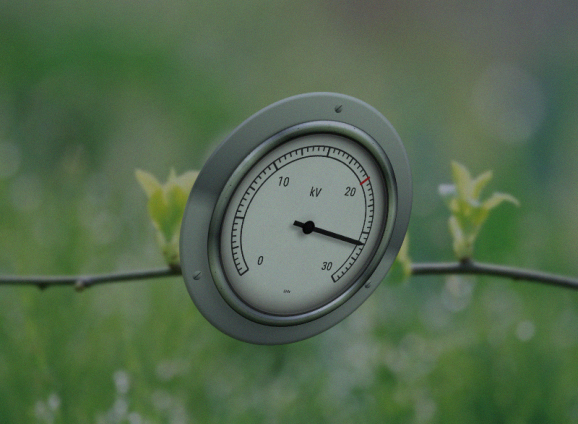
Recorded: value=26 unit=kV
